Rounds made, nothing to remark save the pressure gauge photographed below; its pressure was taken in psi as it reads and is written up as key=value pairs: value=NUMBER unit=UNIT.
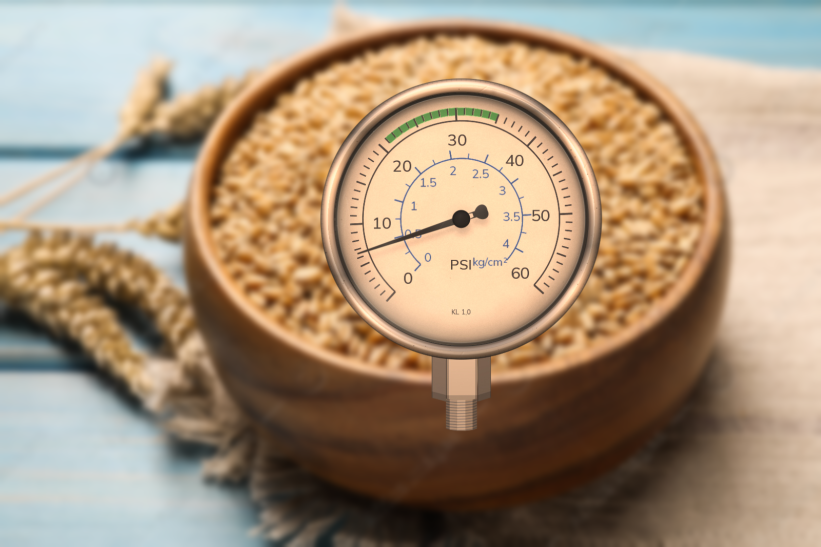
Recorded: value=6.5 unit=psi
